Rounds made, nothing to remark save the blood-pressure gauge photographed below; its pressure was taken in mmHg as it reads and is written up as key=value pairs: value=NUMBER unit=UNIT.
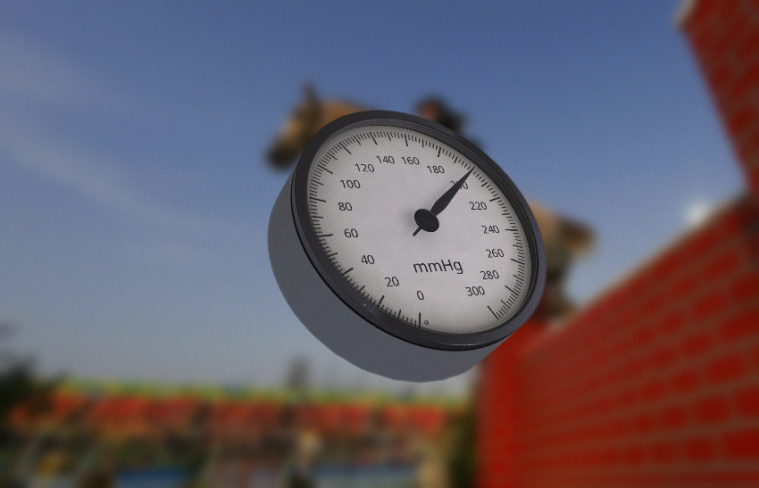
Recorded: value=200 unit=mmHg
